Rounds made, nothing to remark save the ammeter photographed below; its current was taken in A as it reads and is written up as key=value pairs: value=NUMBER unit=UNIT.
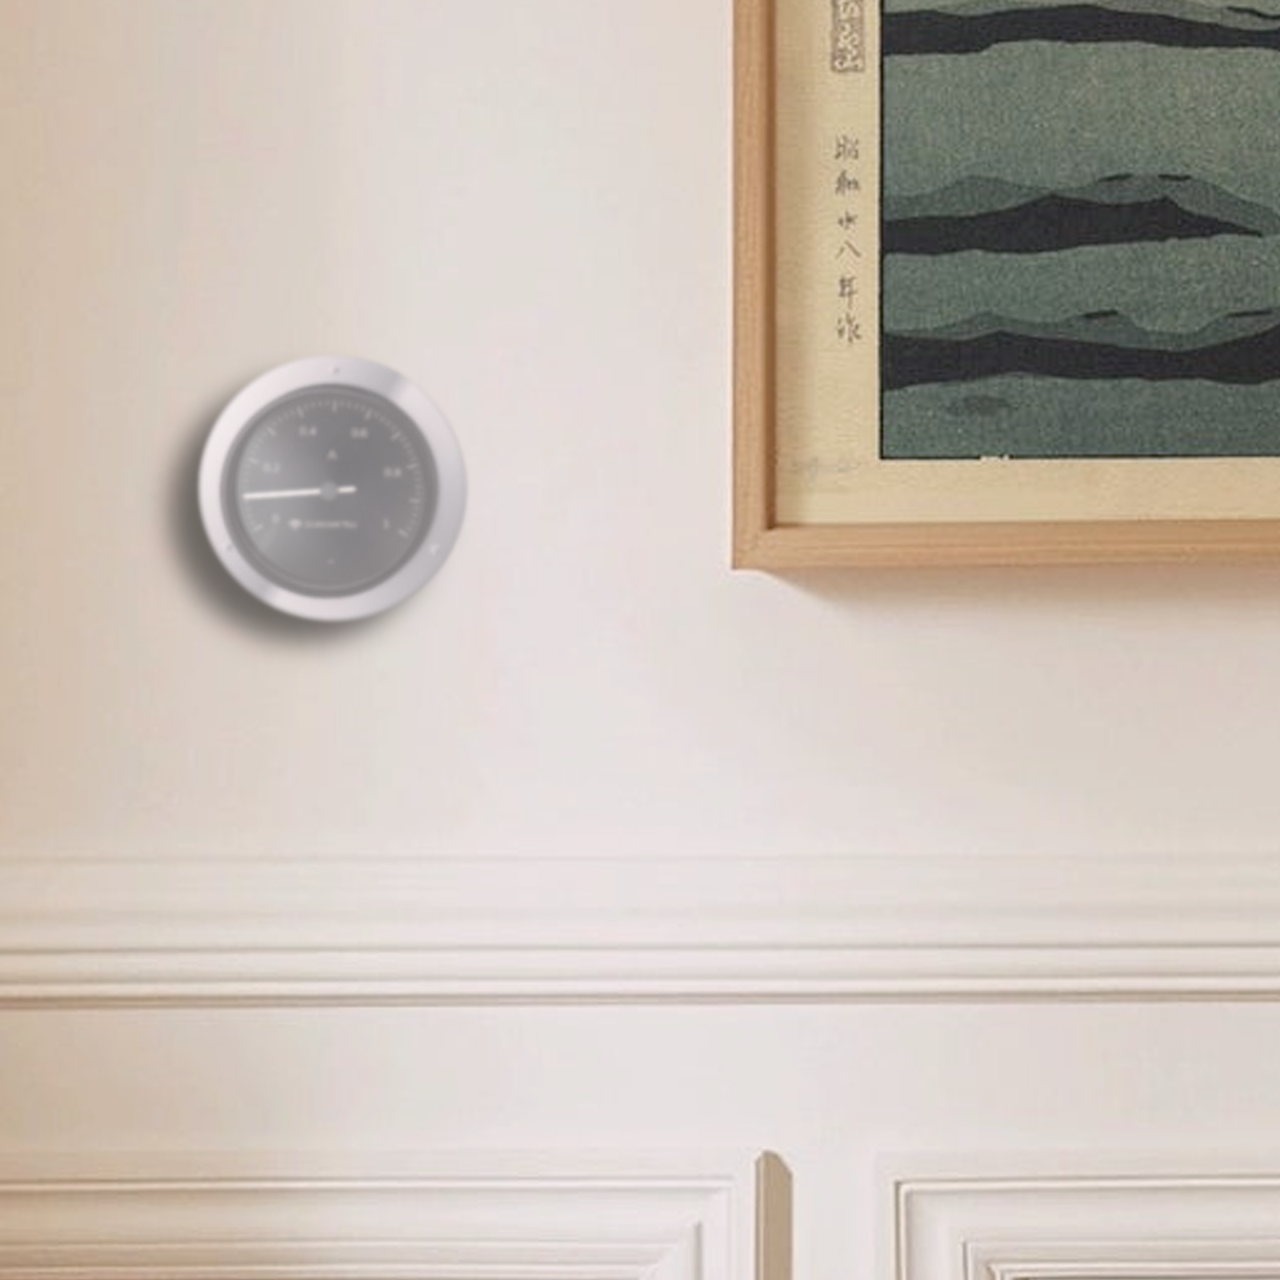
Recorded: value=0.1 unit=A
